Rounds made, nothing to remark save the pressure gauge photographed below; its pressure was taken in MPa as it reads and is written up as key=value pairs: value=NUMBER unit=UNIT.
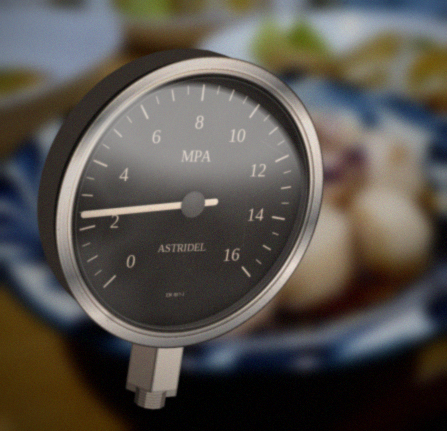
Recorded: value=2.5 unit=MPa
